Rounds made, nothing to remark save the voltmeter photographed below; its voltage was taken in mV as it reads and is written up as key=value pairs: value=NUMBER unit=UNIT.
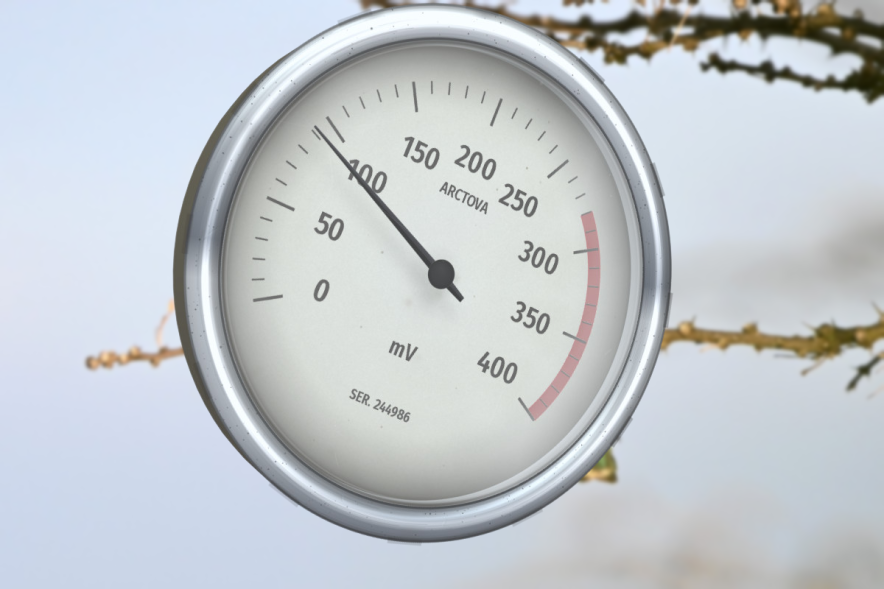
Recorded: value=90 unit=mV
